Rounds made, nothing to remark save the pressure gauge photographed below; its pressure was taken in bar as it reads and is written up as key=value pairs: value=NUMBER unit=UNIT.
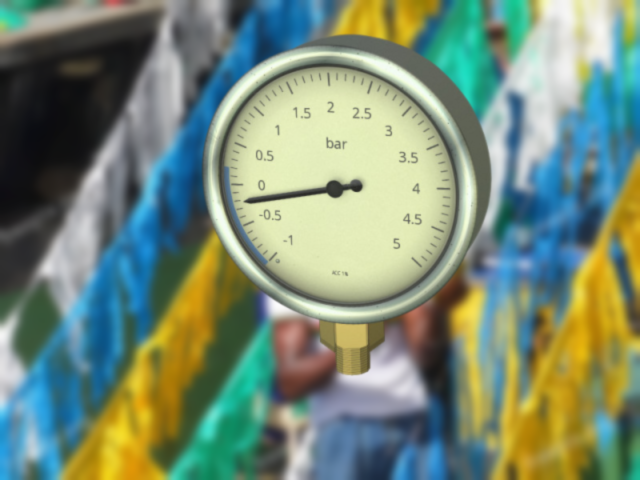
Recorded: value=-0.2 unit=bar
